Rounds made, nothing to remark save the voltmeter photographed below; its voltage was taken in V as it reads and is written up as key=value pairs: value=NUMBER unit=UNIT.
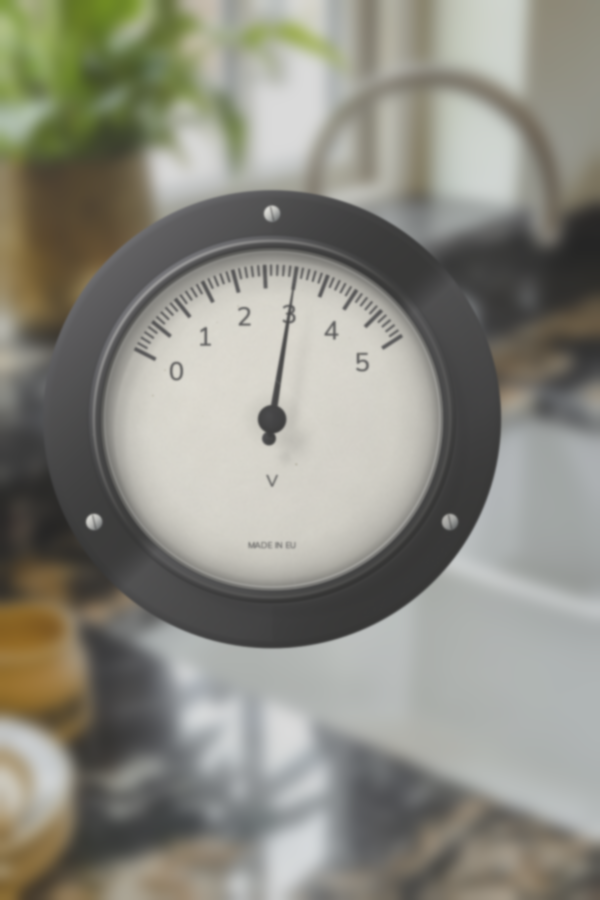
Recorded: value=3 unit=V
